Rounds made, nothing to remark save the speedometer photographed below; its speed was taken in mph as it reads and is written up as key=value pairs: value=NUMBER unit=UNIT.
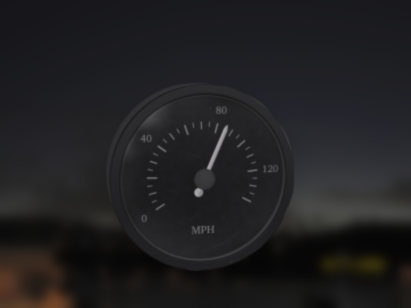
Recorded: value=85 unit=mph
